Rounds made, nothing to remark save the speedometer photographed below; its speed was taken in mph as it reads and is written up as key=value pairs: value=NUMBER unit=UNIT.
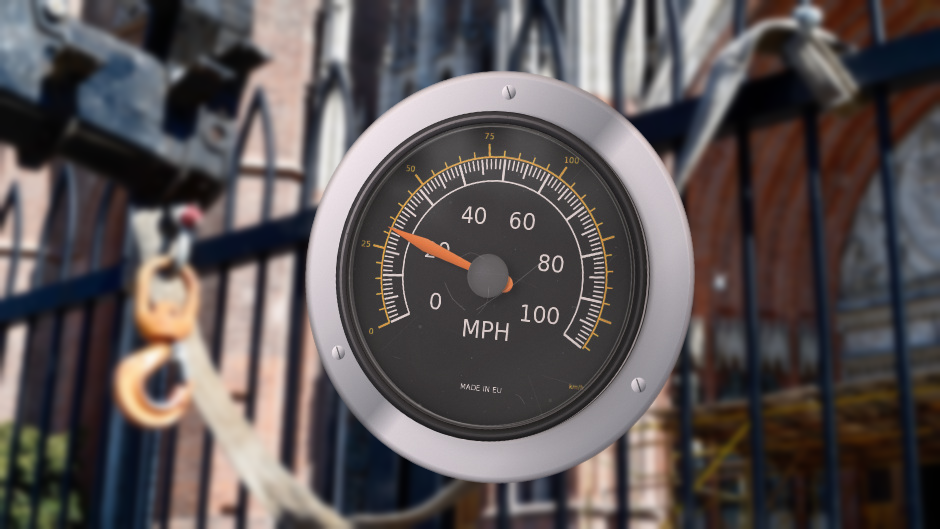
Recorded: value=20 unit=mph
